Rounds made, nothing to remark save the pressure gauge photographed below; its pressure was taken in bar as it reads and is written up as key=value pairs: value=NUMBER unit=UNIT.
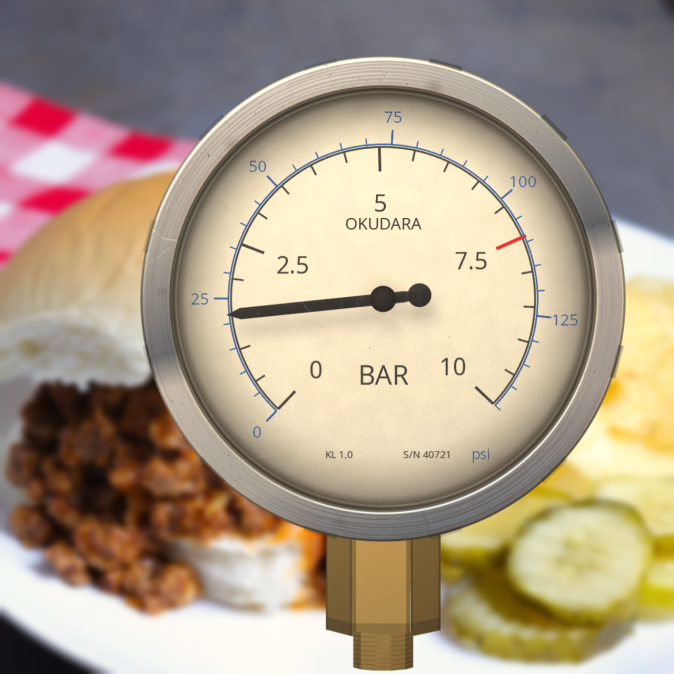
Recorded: value=1.5 unit=bar
